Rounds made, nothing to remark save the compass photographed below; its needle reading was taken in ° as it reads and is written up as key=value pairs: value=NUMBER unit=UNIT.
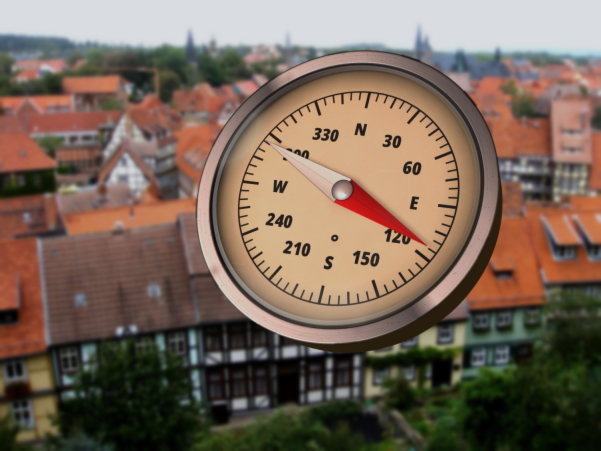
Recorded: value=115 unit=°
